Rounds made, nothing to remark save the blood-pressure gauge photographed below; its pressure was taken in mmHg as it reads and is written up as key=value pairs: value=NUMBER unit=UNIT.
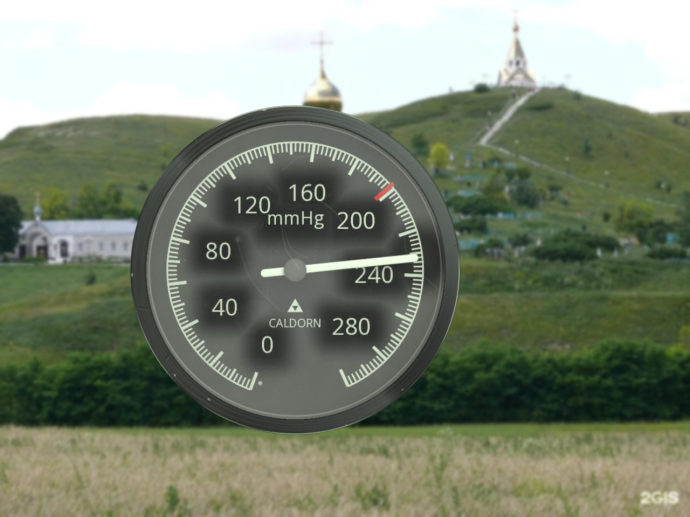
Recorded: value=232 unit=mmHg
